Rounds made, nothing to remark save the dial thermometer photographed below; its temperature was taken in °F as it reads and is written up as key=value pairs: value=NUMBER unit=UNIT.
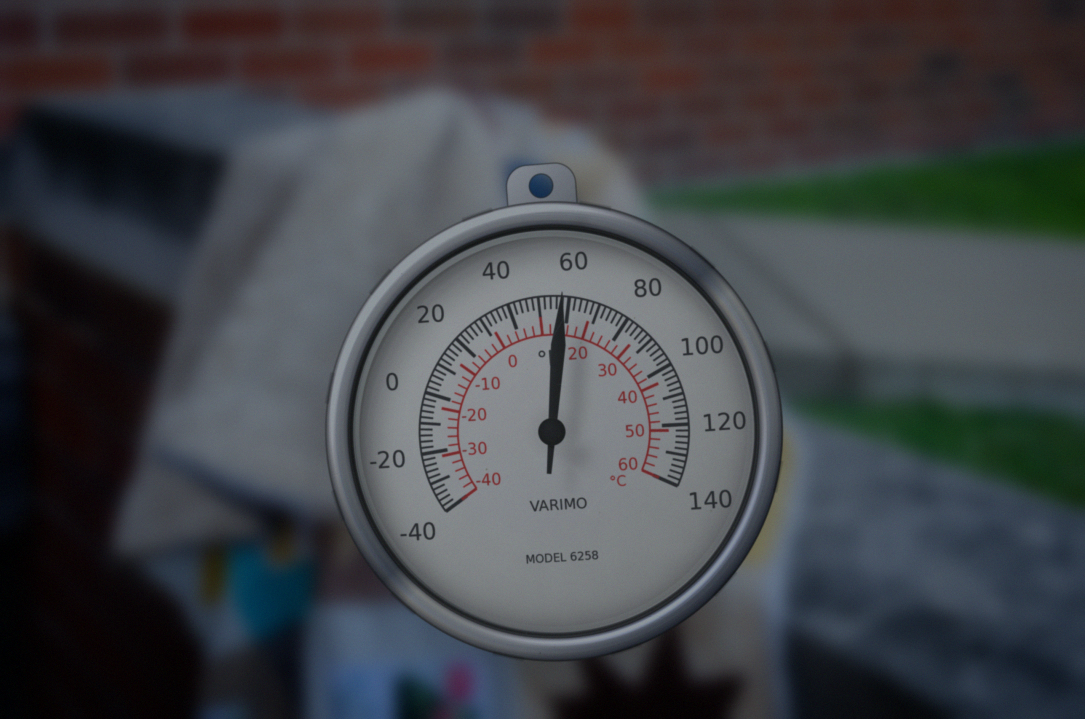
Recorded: value=58 unit=°F
